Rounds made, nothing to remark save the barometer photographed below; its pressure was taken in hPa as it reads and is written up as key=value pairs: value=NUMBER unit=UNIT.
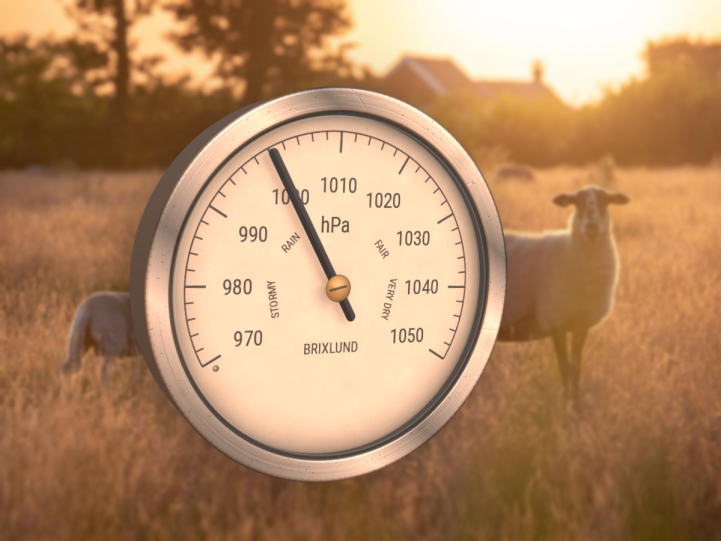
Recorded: value=1000 unit=hPa
